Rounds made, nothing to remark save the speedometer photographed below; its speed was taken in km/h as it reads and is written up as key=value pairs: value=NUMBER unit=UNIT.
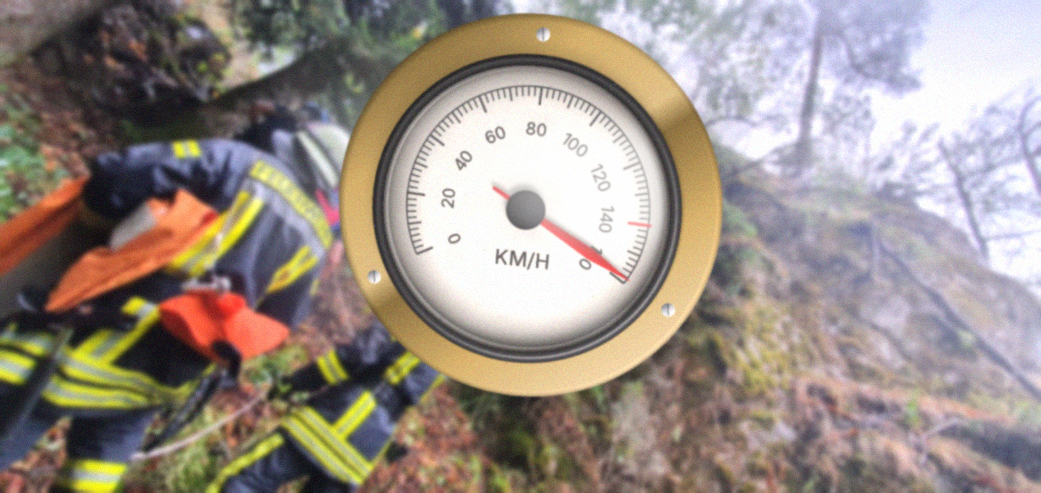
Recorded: value=158 unit=km/h
